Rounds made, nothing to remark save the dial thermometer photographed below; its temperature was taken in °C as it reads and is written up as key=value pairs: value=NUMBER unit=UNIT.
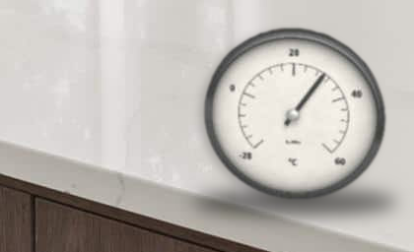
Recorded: value=30 unit=°C
